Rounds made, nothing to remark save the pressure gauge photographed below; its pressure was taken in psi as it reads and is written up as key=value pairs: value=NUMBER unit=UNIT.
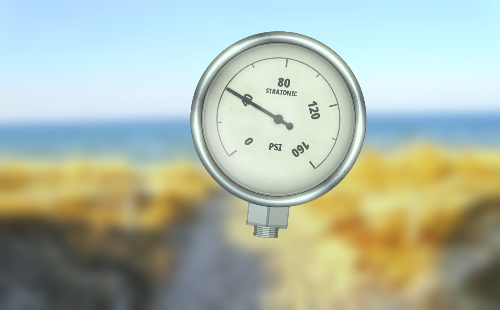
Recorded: value=40 unit=psi
